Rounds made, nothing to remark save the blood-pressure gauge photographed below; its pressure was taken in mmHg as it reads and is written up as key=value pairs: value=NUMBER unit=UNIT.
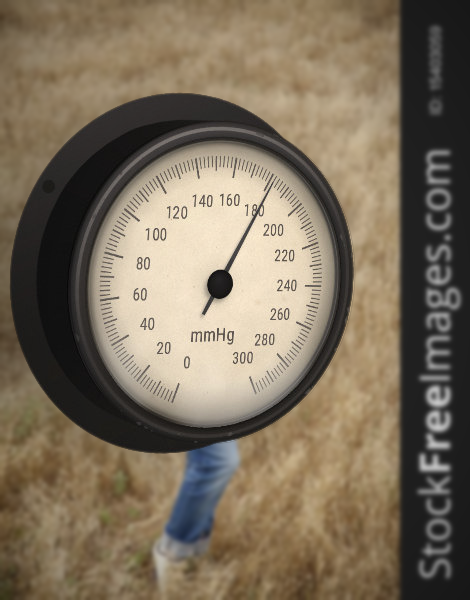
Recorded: value=180 unit=mmHg
